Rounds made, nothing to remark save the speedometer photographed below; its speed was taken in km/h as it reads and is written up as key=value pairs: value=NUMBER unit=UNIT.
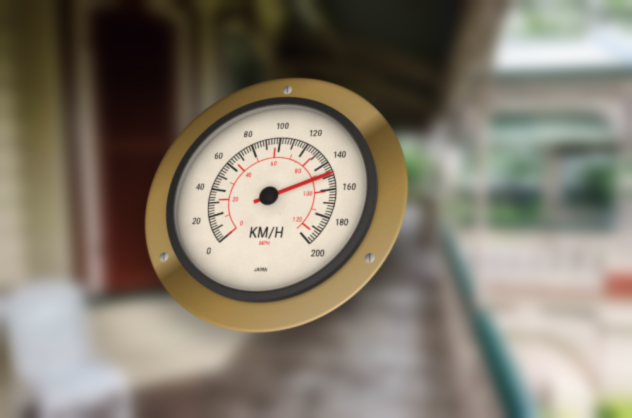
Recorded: value=150 unit=km/h
